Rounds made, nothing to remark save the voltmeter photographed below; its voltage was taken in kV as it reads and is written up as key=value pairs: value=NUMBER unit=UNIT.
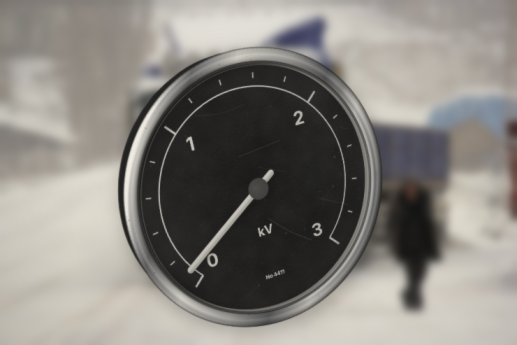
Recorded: value=0.1 unit=kV
